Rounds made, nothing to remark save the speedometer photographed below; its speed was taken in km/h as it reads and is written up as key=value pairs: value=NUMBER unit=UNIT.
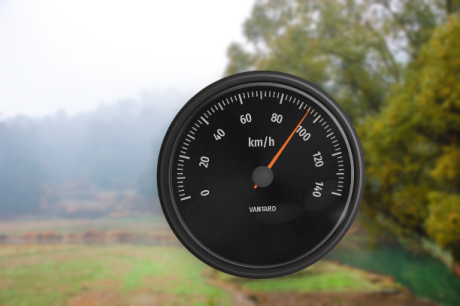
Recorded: value=94 unit=km/h
